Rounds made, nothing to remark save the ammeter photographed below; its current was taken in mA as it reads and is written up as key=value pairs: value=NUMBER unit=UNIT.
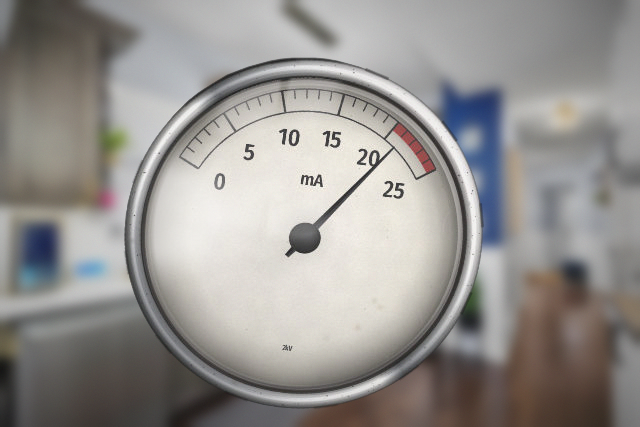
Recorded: value=21 unit=mA
